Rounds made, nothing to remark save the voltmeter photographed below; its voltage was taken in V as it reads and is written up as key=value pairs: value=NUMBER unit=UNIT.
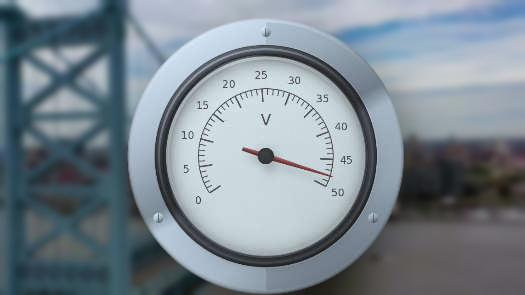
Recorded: value=48 unit=V
